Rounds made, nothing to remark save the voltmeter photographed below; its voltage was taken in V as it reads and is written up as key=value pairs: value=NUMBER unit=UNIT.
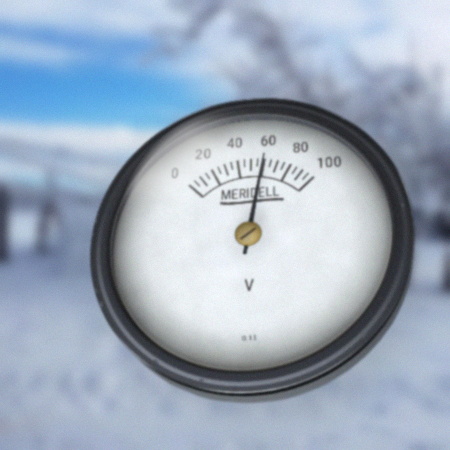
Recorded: value=60 unit=V
